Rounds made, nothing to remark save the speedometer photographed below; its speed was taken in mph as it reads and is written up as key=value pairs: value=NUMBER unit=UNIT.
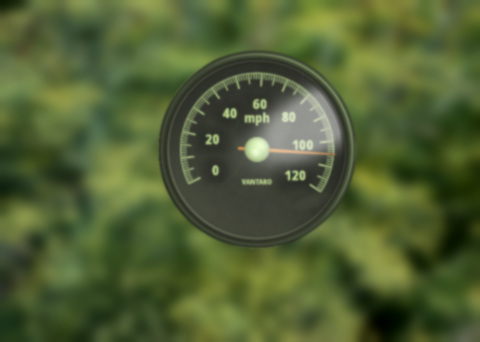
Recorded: value=105 unit=mph
